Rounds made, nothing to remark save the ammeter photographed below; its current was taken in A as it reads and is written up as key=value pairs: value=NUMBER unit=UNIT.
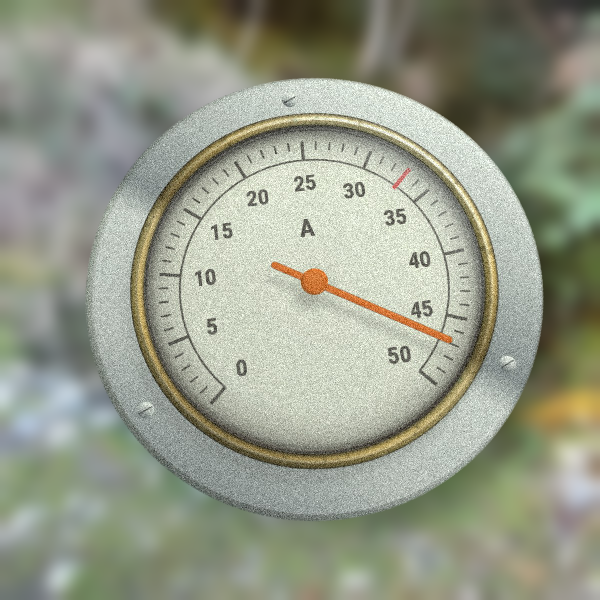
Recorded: value=47 unit=A
